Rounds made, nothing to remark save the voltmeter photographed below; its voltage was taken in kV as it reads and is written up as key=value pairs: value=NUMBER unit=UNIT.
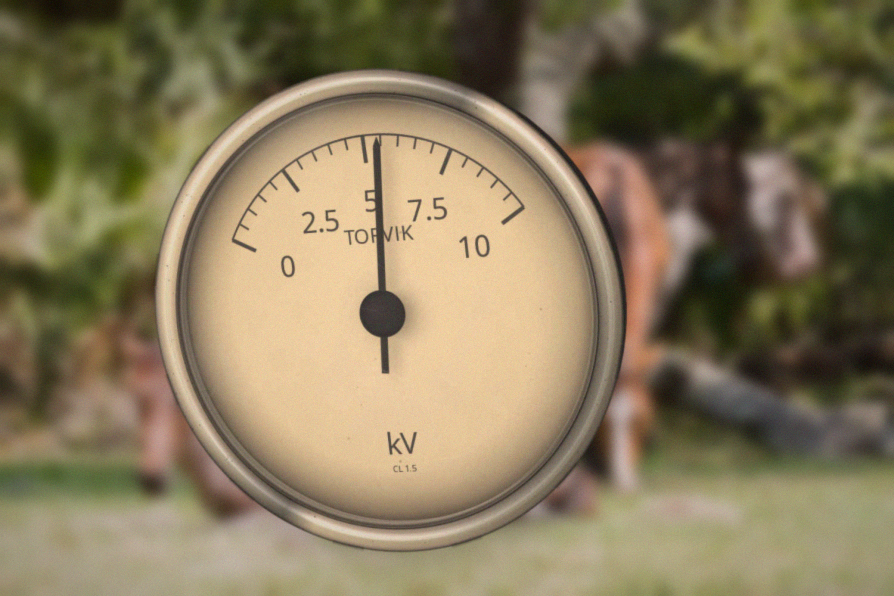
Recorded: value=5.5 unit=kV
